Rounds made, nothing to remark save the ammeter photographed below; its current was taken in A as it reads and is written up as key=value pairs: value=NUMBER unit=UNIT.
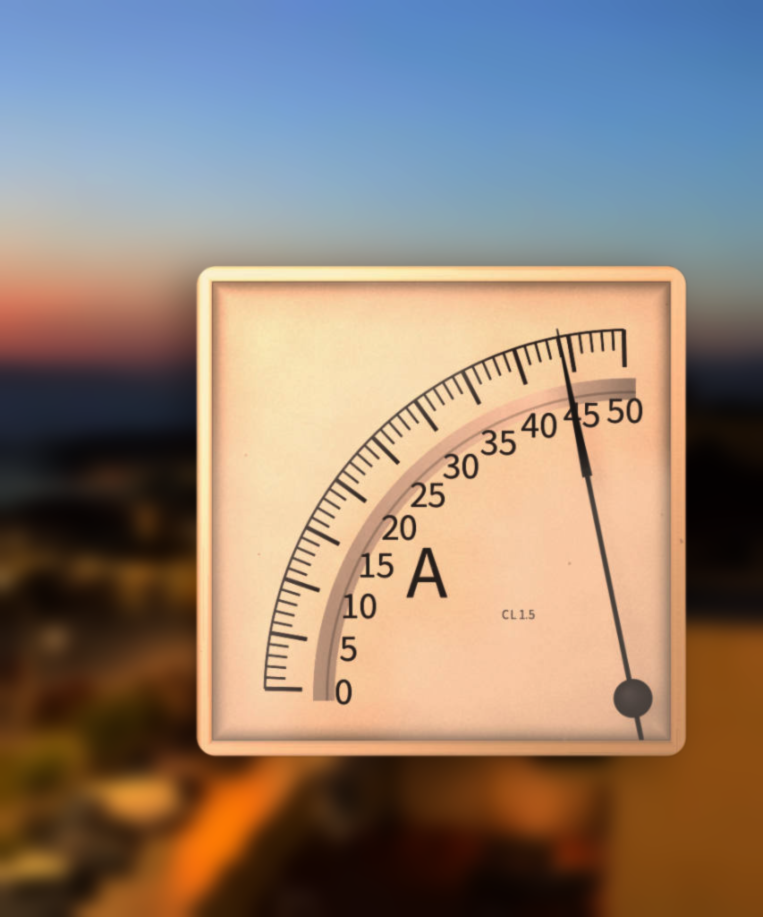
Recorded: value=44 unit=A
